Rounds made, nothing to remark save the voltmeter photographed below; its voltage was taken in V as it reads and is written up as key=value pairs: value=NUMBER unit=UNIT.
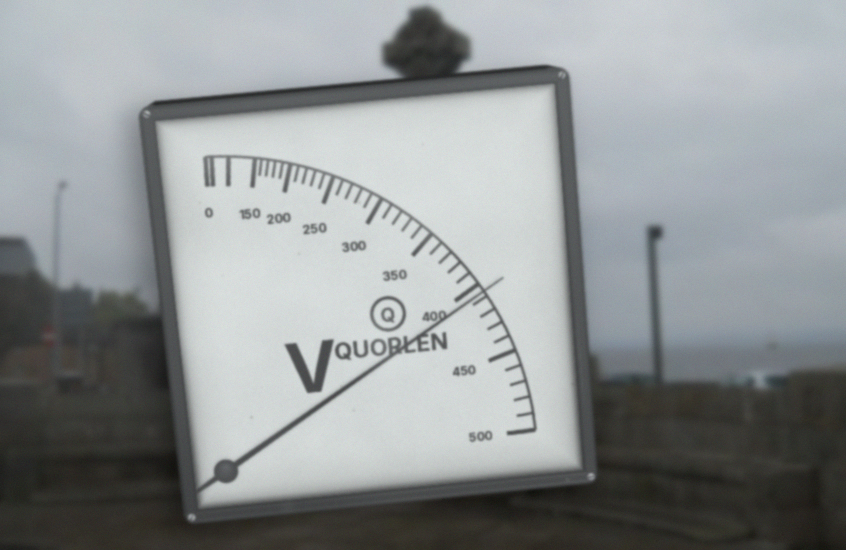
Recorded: value=405 unit=V
